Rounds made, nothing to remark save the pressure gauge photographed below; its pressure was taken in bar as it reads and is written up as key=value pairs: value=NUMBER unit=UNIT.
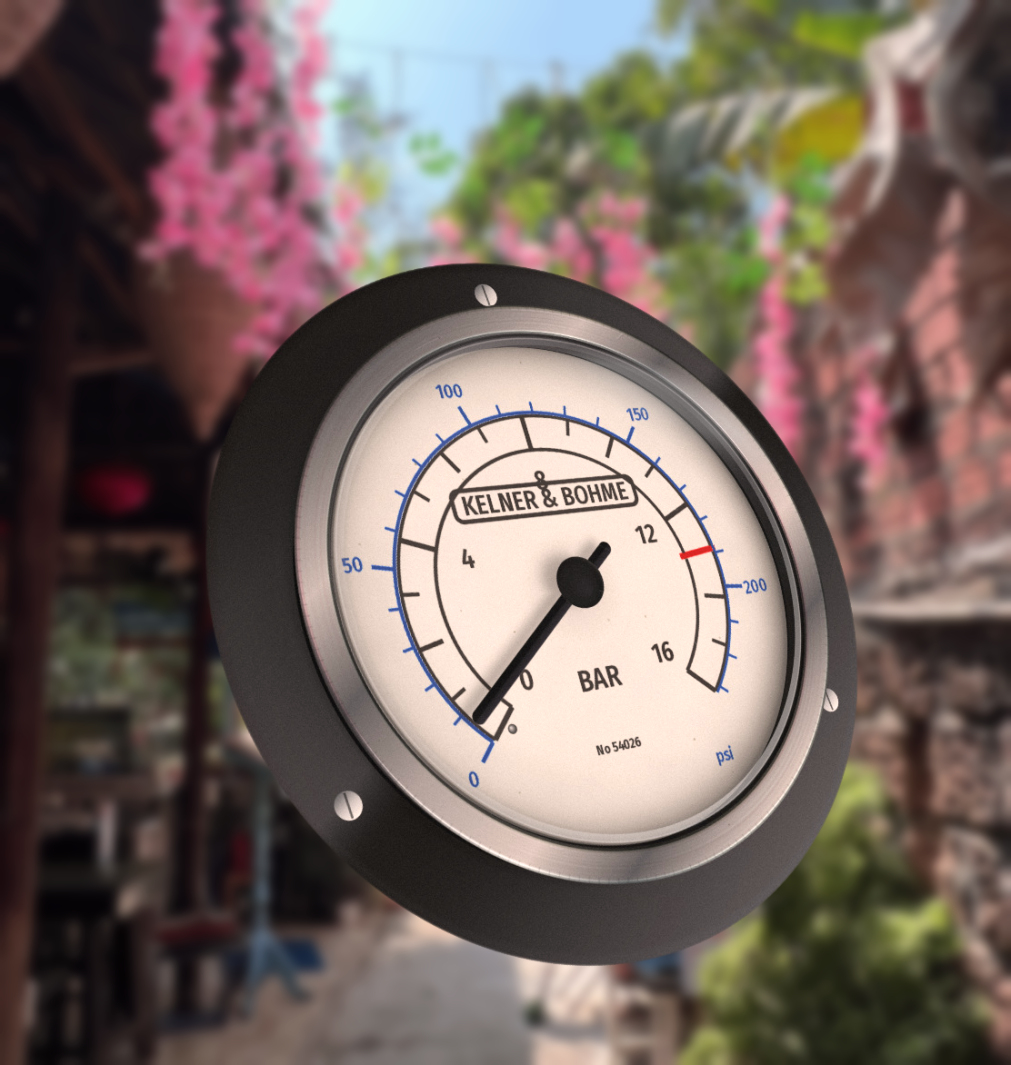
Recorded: value=0.5 unit=bar
